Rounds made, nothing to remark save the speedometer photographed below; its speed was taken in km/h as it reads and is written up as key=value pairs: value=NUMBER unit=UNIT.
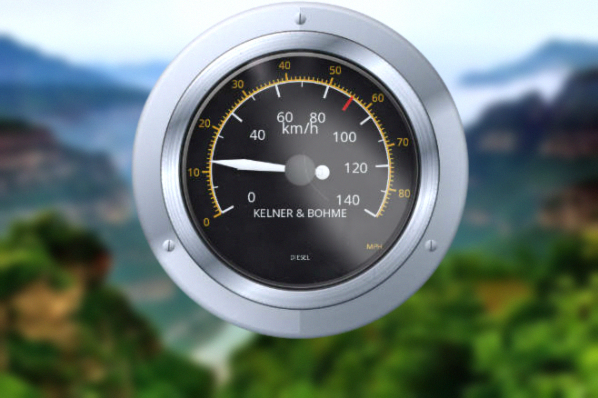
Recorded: value=20 unit=km/h
